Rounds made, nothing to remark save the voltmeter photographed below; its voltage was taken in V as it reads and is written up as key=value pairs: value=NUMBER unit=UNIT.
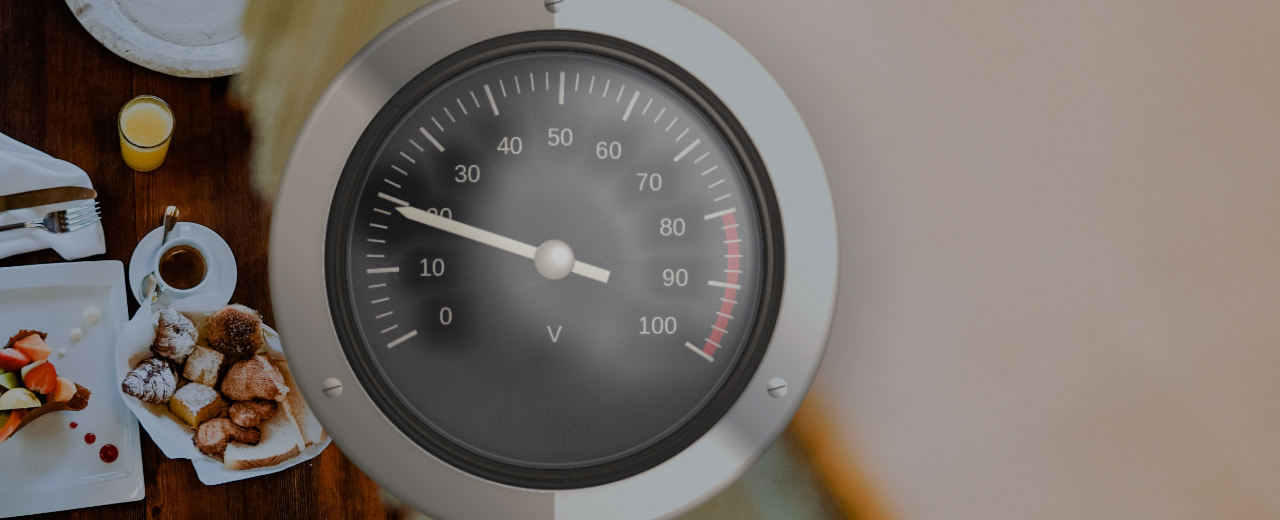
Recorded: value=19 unit=V
